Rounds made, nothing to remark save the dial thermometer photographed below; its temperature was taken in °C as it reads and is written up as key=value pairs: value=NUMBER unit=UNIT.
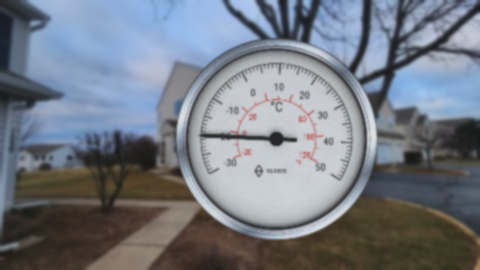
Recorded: value=-20 unit=°C
